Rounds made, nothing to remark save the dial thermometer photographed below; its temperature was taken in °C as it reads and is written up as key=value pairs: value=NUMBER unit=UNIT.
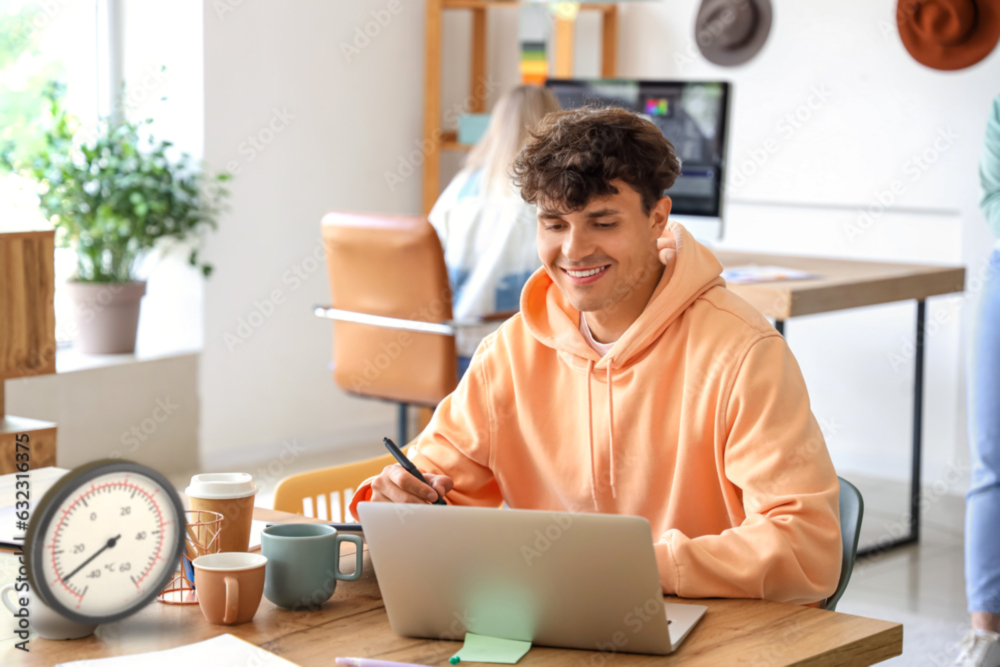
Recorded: value=-30 unit=°C
